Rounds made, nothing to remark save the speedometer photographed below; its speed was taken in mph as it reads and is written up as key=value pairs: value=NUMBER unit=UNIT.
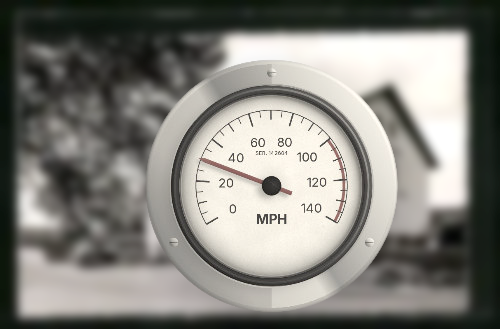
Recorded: value=30 unit=mph
